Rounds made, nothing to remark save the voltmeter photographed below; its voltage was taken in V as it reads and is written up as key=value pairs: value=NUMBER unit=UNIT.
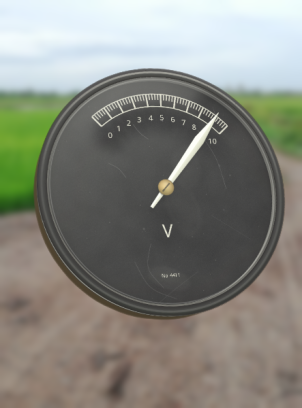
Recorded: value=9 unit=V
